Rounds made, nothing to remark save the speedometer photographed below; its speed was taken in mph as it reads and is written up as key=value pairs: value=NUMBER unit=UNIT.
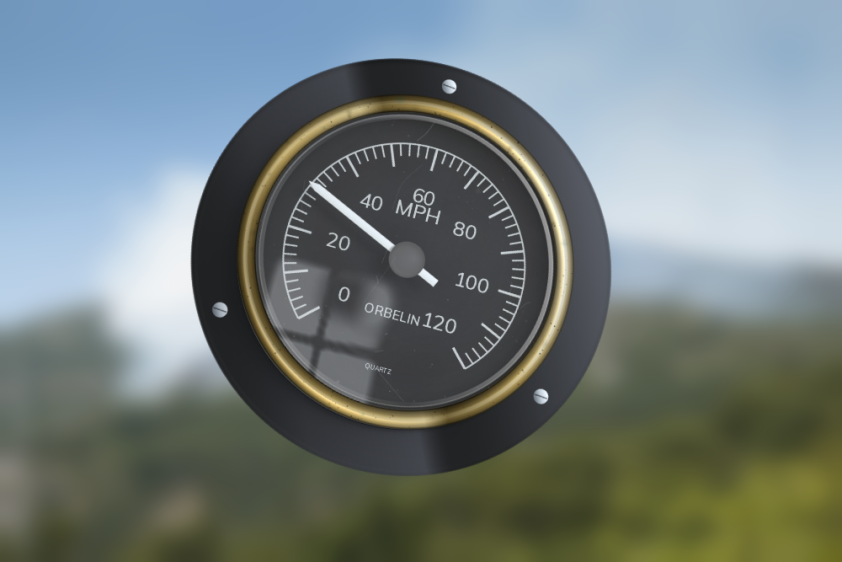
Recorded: value=30 unit=mph
